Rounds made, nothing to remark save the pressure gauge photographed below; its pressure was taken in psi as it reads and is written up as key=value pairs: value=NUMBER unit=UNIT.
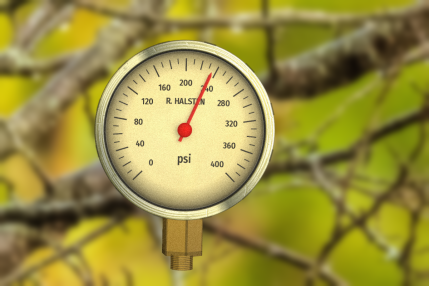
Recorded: value=235 unit=psi
